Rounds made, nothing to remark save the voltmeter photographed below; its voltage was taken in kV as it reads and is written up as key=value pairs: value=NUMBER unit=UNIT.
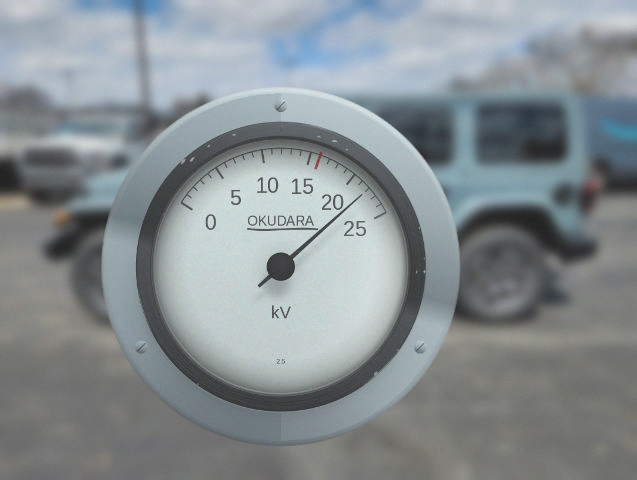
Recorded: value=22 unit=kV
